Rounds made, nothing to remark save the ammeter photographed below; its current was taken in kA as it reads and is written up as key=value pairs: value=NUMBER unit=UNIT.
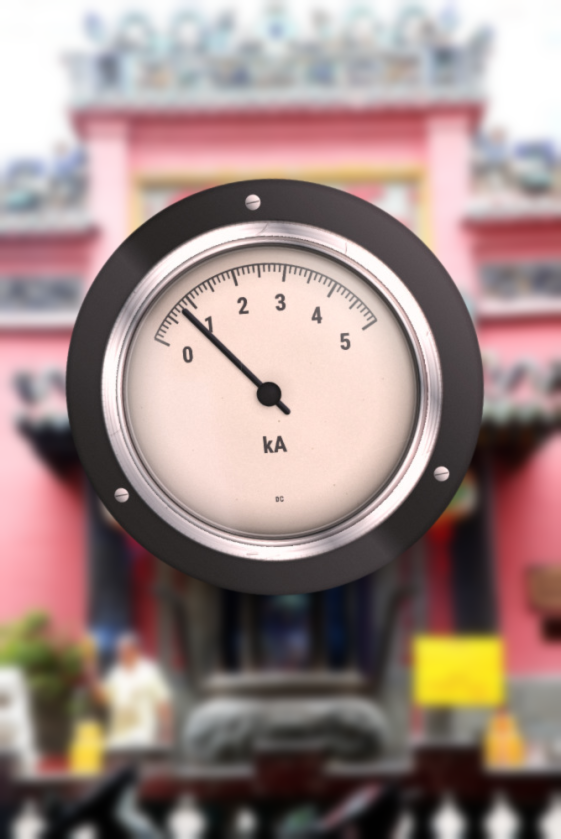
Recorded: value=0.8 unit=kA
